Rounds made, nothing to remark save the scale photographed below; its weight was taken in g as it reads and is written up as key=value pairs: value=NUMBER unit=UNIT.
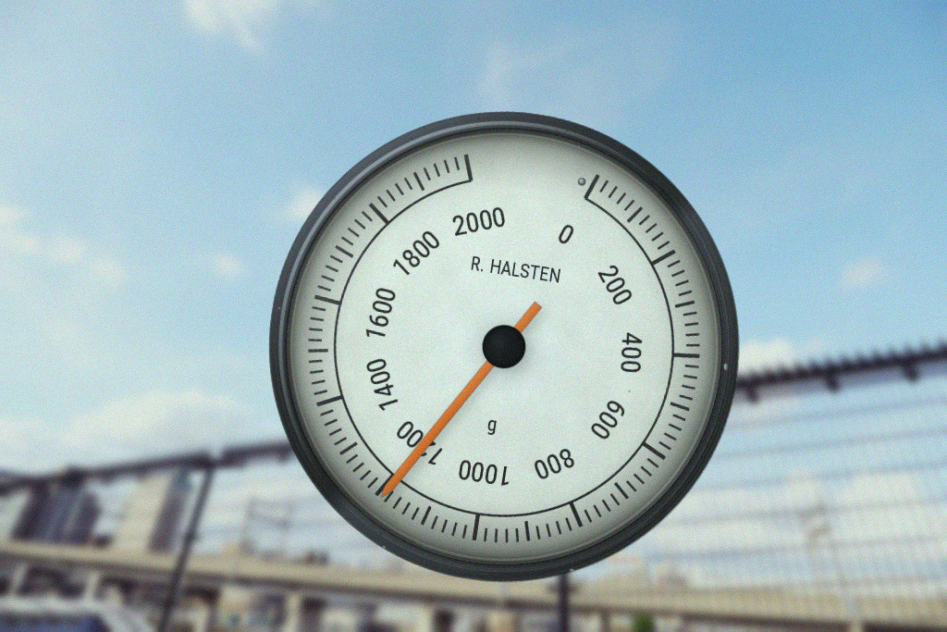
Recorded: value=1190 unit=g
